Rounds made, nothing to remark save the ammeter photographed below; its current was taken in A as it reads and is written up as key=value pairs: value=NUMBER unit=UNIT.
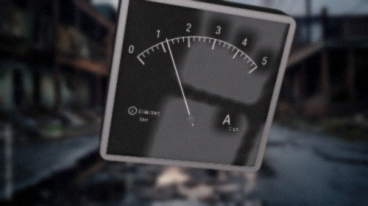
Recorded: value=1.2 unit=A
